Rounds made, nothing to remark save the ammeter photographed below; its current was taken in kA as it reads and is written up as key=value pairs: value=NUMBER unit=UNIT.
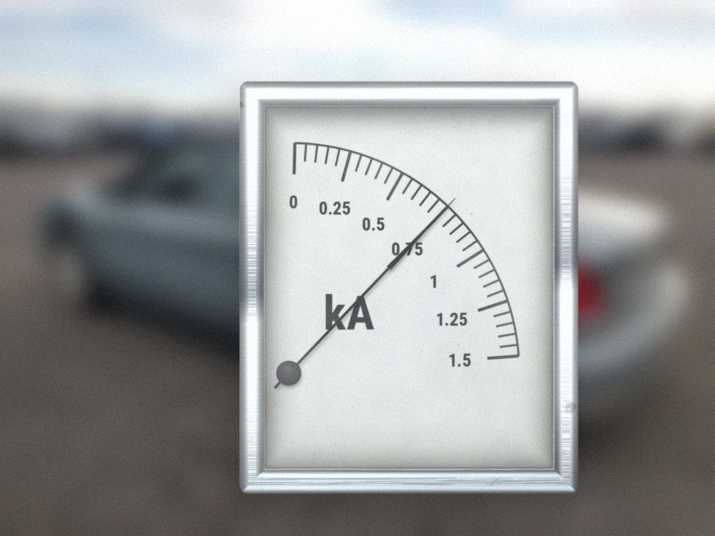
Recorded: value=0.75 unit=kA
